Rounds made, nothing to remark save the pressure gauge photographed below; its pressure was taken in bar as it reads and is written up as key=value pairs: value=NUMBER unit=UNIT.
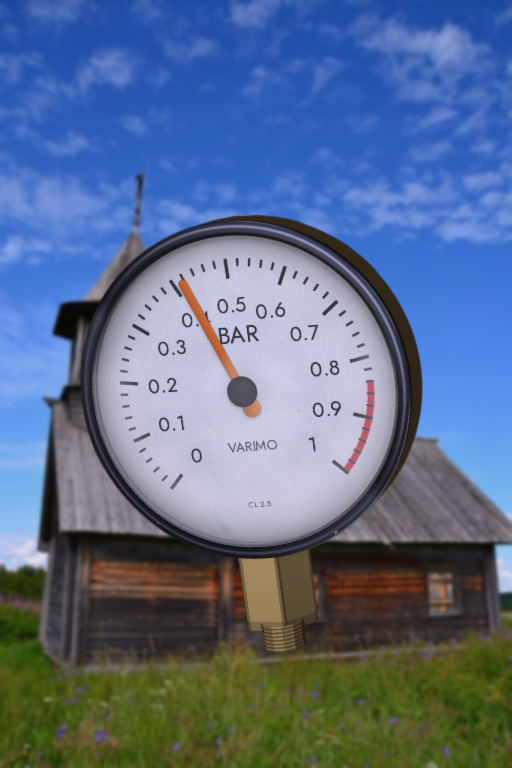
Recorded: value=0.42 unit=bar
